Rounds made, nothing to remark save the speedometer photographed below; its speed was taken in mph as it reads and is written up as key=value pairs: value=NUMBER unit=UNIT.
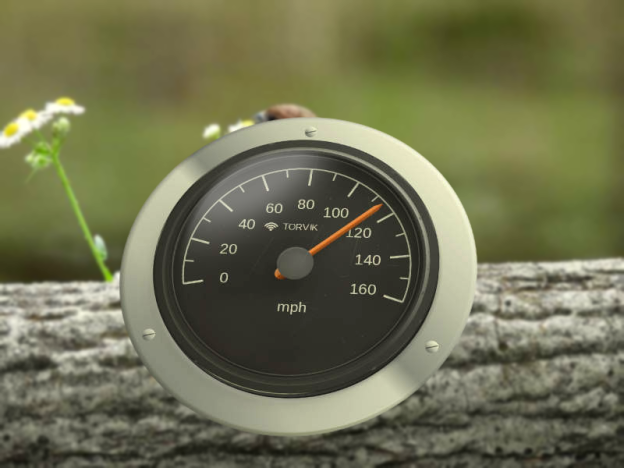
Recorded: value=115 unit=mph
